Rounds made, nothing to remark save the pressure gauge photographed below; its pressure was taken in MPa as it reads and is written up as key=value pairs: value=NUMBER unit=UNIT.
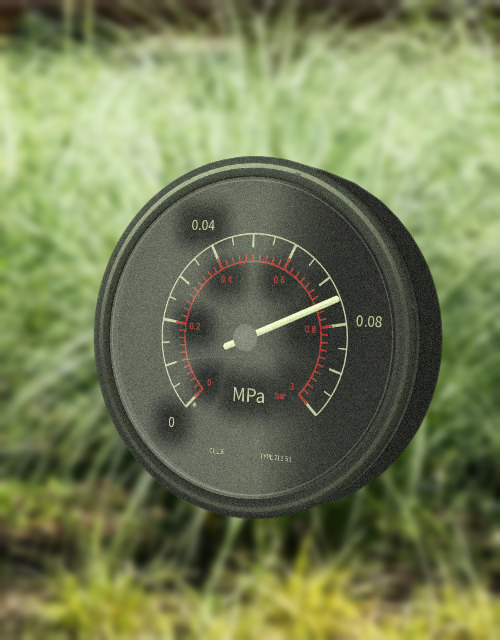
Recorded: value=0.075 unit=MPa
